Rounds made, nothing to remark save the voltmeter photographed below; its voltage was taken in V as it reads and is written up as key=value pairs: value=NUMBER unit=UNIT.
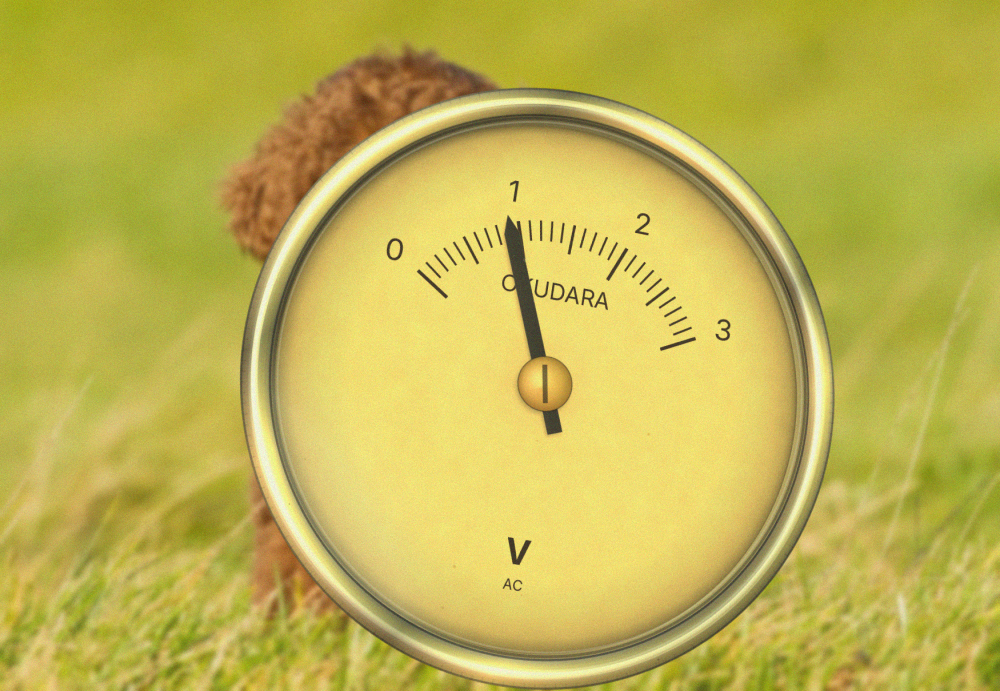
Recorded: value=0.9 unit=V
